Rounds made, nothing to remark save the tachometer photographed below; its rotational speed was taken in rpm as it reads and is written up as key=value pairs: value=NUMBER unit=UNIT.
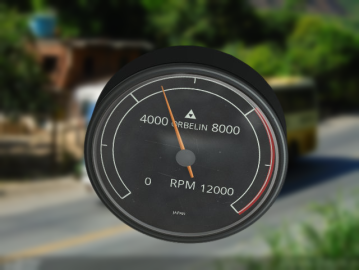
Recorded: value=5000 unit=rpm
